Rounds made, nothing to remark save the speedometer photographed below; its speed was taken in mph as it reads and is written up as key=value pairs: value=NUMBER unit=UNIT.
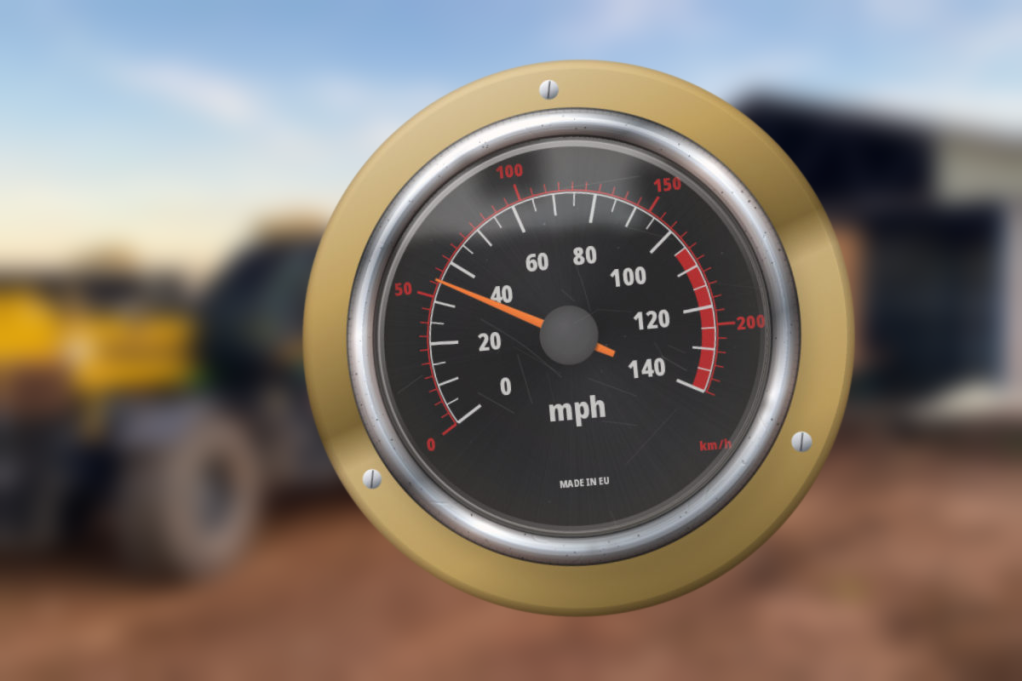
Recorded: value=35 unit=mph
